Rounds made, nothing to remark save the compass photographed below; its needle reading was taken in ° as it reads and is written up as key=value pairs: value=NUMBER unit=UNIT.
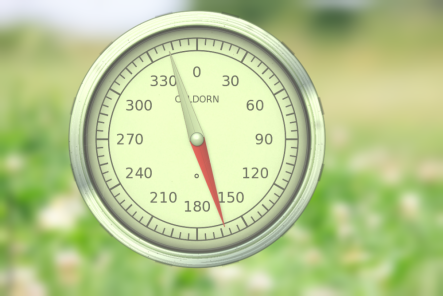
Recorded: value=162.5 unit=°
